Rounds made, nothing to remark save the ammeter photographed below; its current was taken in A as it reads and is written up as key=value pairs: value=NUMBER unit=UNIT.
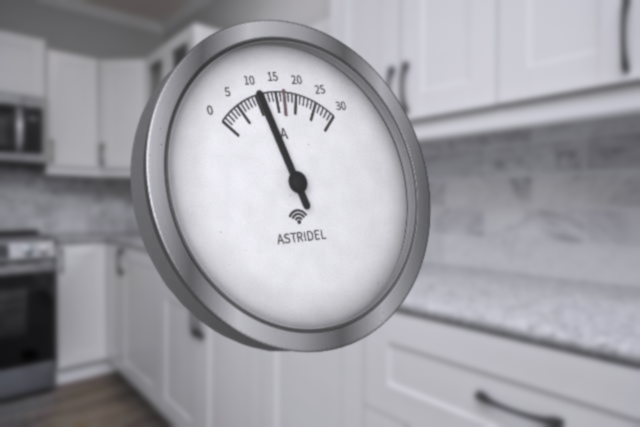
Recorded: value=10 unit=A
